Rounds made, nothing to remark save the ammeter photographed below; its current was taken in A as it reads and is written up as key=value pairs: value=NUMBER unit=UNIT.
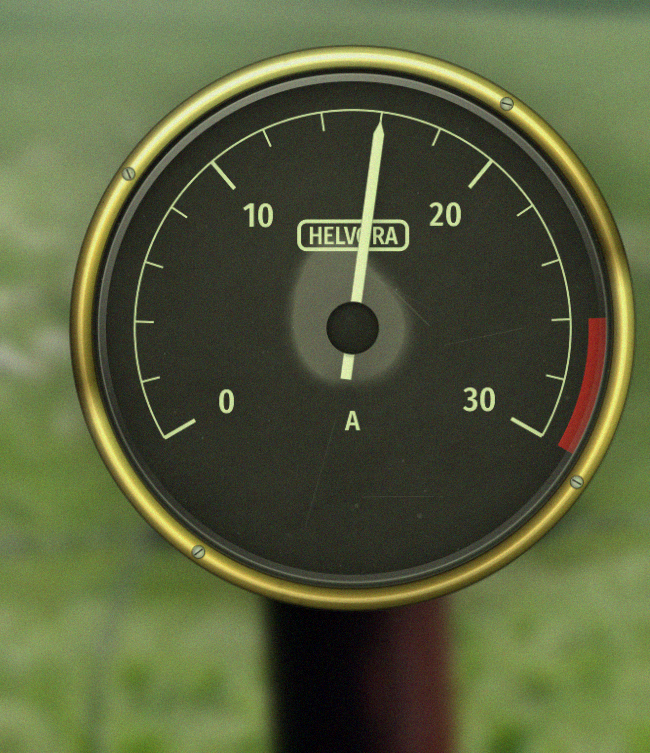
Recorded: value=16 unit=A
